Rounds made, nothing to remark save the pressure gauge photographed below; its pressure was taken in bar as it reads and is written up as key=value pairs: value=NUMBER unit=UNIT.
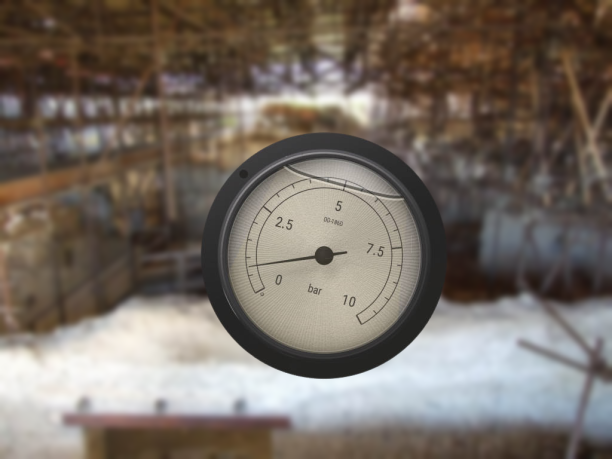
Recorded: value=0.75 unit=bar
